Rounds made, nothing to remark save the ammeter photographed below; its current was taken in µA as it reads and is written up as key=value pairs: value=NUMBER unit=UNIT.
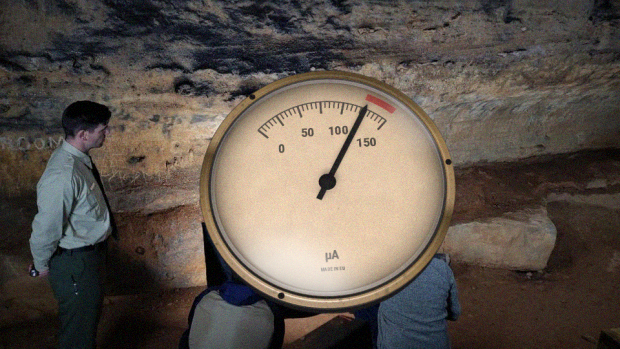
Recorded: value=125 unit=µA
